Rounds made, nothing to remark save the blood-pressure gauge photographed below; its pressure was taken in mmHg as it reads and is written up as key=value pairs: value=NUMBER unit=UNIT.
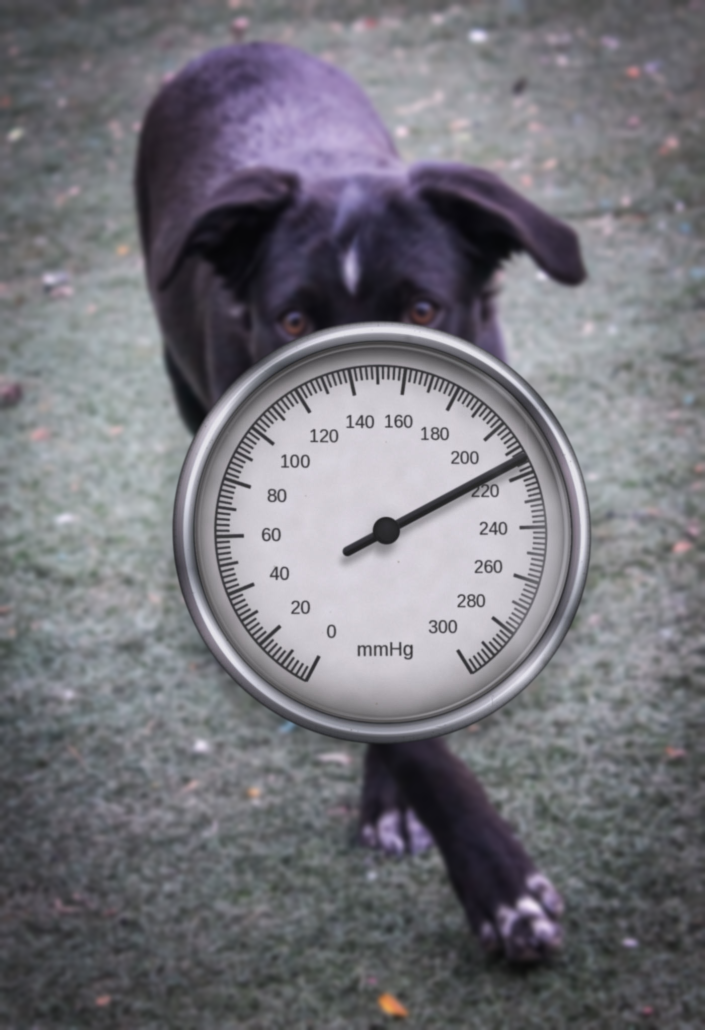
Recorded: value=214 unit=mmHg
